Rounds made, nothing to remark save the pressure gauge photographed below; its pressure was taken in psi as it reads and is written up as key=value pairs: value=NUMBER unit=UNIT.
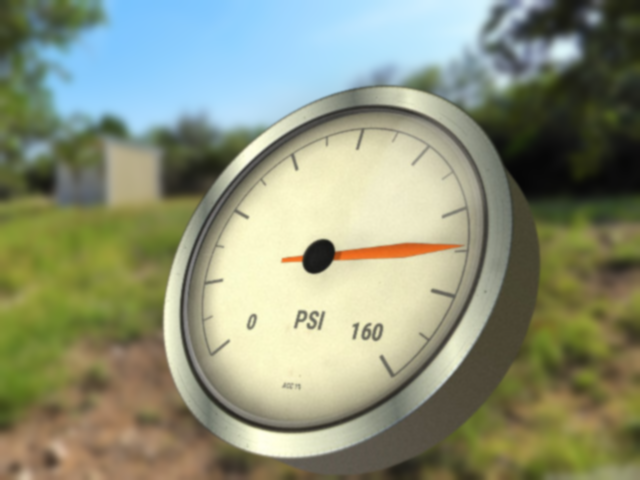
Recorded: value=130 unit=psi
